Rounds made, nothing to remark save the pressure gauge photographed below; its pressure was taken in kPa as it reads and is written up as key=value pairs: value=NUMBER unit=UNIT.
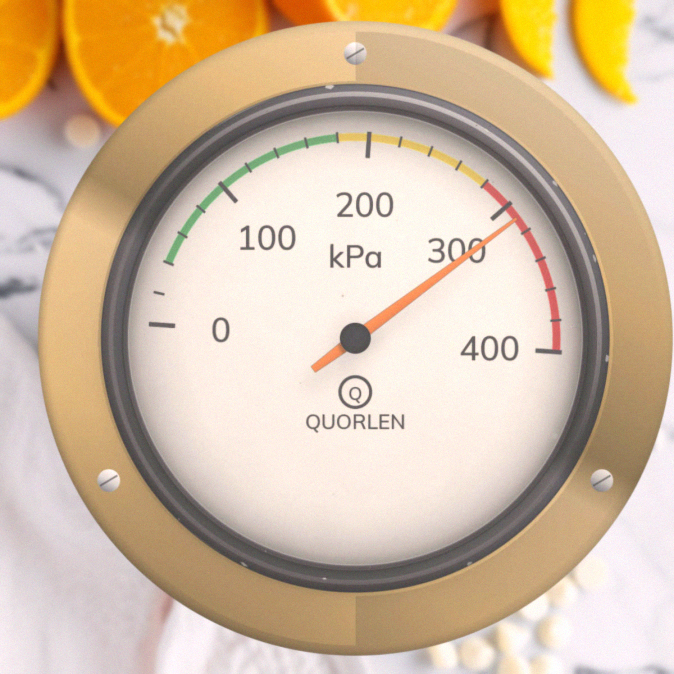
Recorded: value=310 unit=kPa
